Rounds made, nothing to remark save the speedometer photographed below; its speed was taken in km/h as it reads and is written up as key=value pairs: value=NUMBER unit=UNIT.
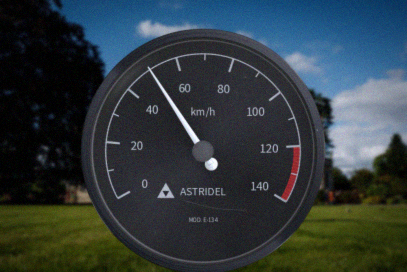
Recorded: value=50 unit=km/h
